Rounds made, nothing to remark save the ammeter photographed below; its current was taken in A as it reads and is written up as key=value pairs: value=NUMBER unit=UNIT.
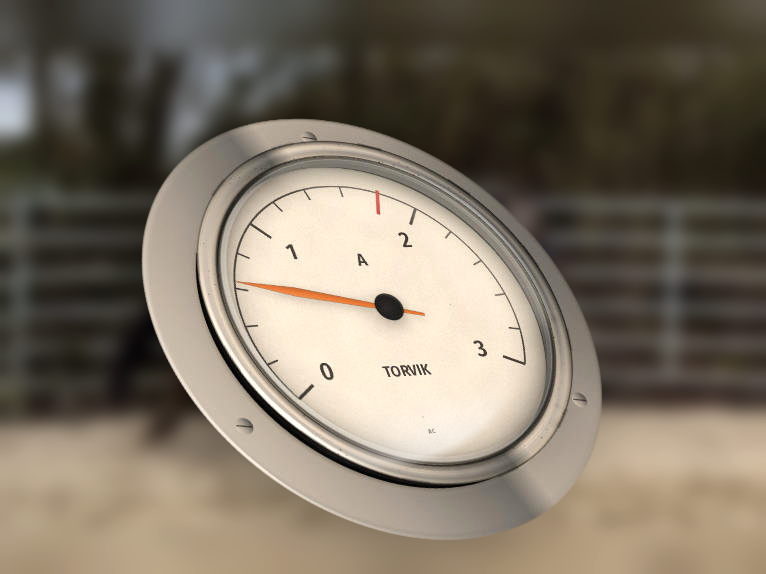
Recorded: value=0.6 unit=A
